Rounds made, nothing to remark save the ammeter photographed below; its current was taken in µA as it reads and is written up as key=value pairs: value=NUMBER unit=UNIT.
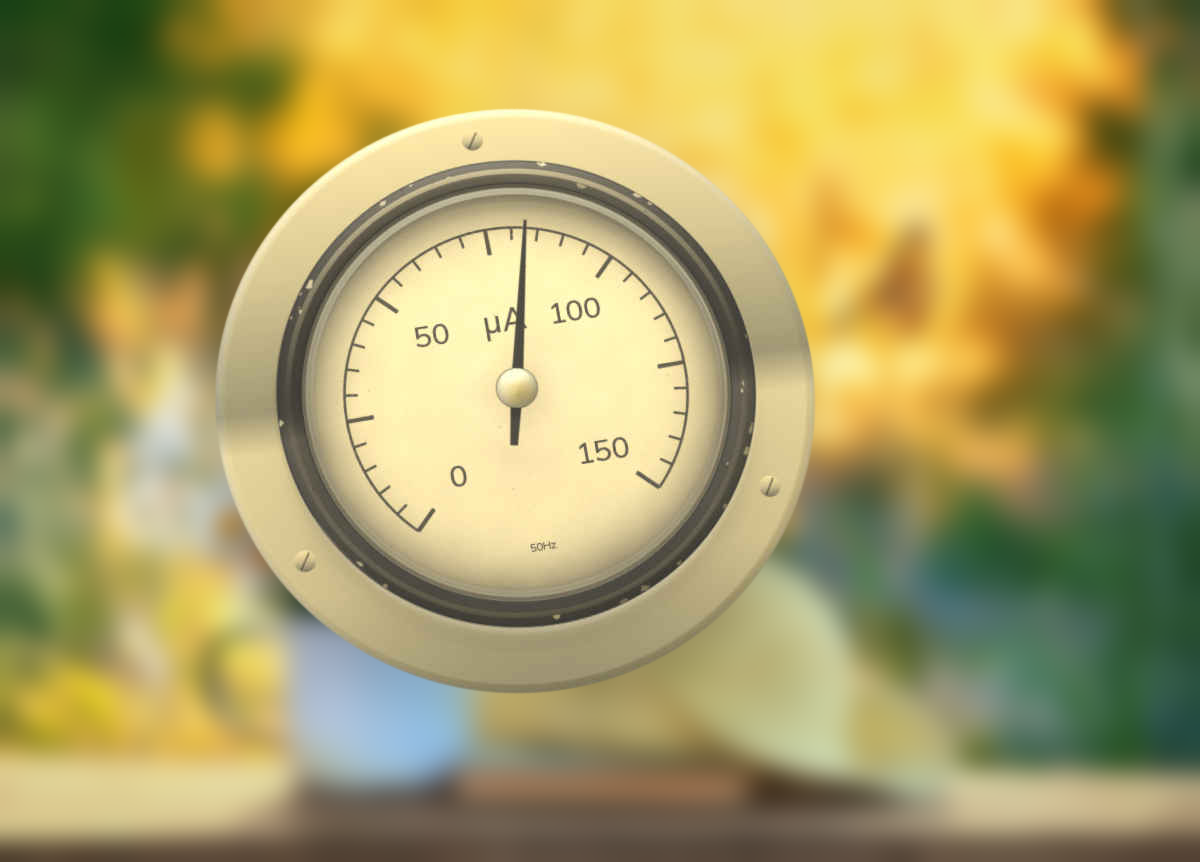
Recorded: value=82.5 unit=µA
